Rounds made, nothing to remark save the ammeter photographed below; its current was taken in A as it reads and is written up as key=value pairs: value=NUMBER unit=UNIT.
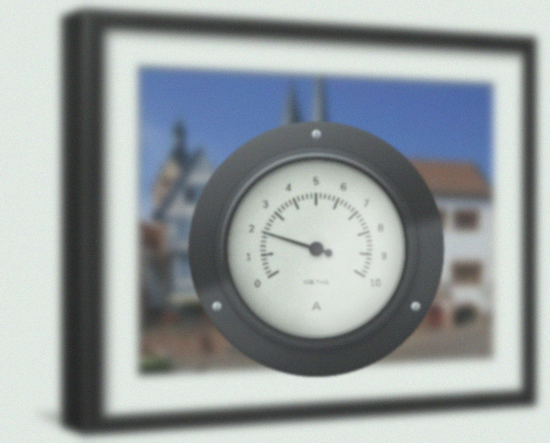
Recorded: value=2 unit=A
